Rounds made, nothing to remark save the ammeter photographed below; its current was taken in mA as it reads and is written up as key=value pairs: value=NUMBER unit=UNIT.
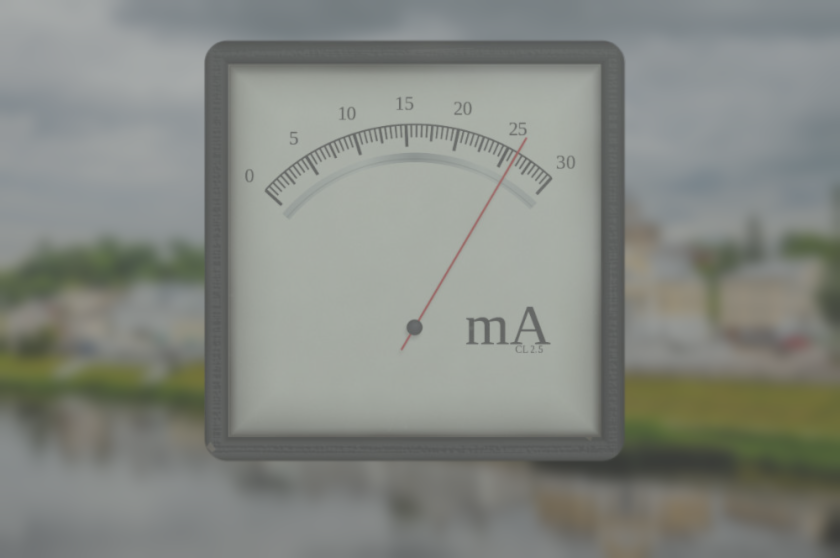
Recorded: value=26 unit=mA
